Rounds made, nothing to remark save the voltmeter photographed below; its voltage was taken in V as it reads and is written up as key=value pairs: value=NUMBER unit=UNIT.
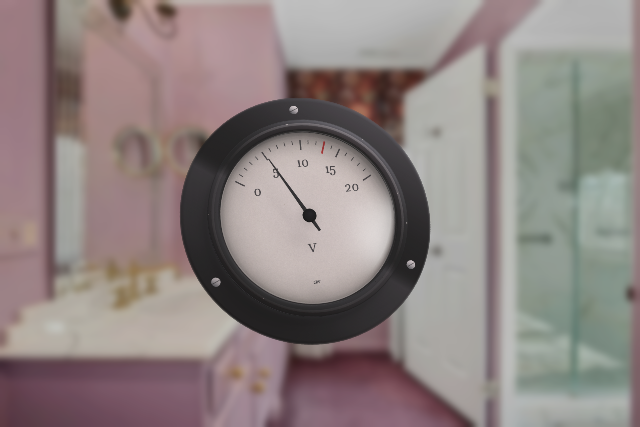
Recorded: value=5 unit=V
